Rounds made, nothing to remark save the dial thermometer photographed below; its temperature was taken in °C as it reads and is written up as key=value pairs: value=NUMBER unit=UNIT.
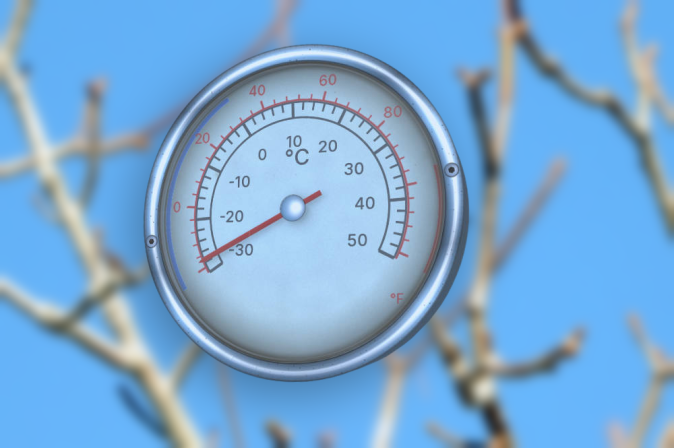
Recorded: value=-28 unit=°C
